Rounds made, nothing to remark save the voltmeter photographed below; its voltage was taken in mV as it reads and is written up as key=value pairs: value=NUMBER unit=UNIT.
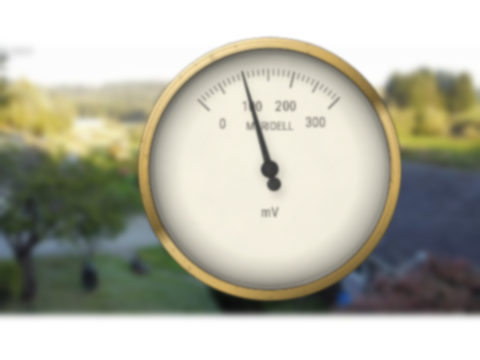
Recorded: value=100 unit=mV
